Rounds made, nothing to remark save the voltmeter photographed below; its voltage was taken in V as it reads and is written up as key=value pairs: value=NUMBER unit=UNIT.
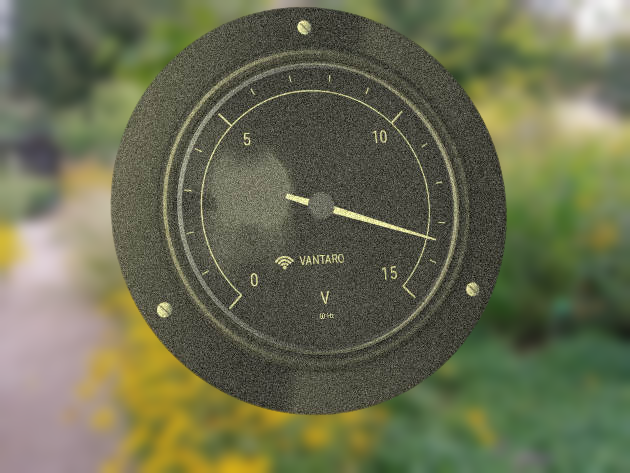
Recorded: value=13.5 unit=V
